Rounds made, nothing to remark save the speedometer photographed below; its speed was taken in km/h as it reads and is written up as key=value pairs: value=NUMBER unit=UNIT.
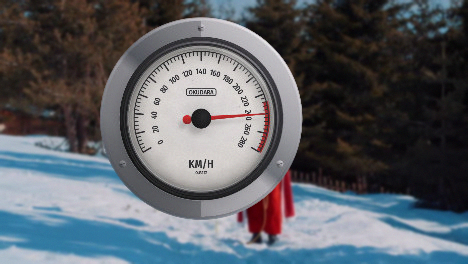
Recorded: value=240 unit=km/h
